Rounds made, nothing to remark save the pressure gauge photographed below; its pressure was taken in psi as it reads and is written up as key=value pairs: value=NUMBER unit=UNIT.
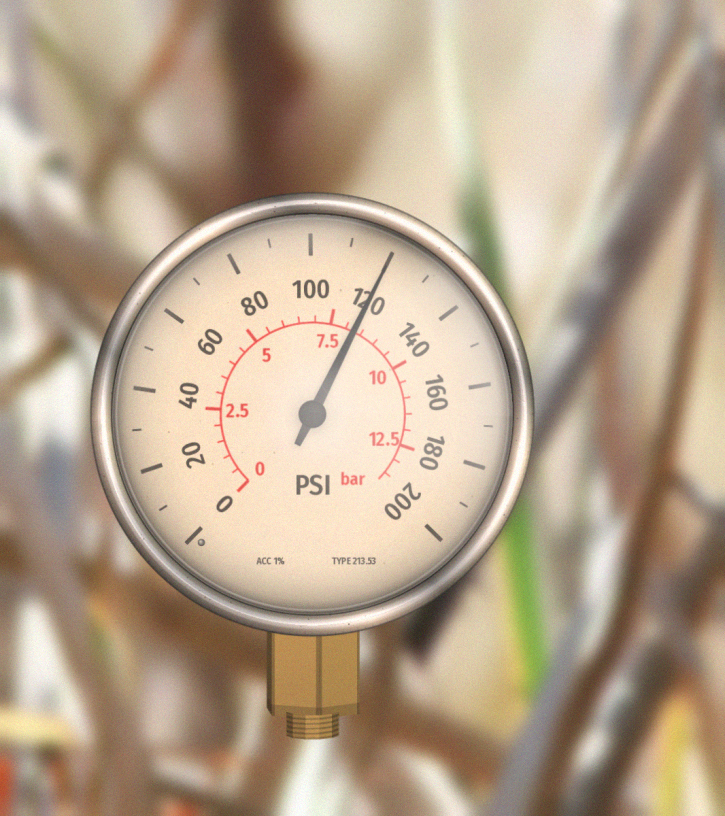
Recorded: value=120 unit=psi
